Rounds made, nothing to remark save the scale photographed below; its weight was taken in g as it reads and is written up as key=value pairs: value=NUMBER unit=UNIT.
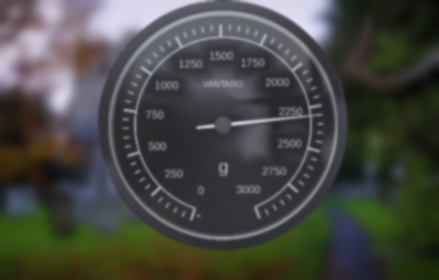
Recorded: value=2300 unit=g
